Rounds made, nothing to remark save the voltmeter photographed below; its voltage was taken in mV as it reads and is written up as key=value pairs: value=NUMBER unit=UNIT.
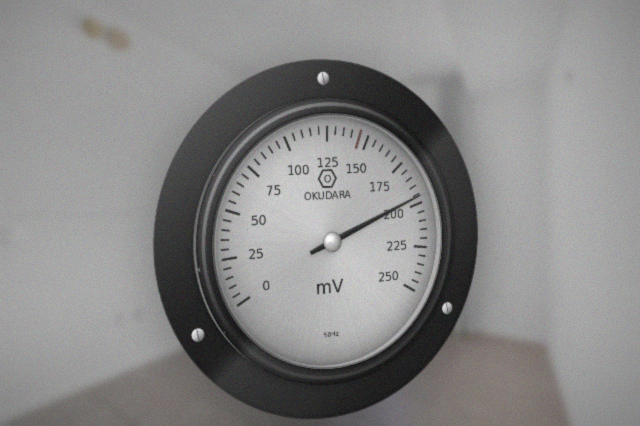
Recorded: value=195 unit=mV
